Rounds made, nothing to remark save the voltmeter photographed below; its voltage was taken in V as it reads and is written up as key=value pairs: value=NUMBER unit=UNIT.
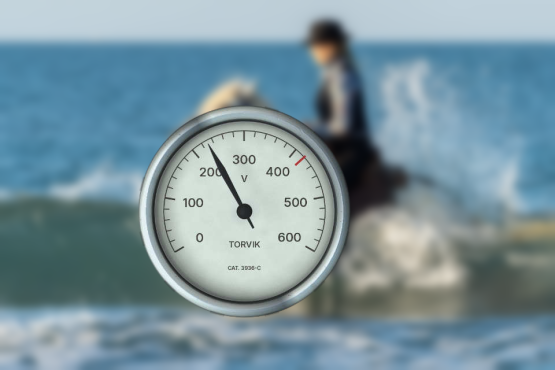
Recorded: value=230 unit=V
